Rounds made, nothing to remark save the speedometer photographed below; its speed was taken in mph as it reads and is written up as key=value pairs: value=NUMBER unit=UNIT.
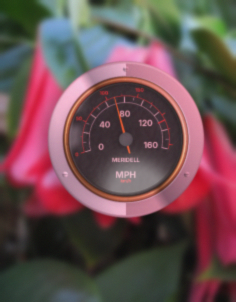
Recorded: value=70 unit=mph
